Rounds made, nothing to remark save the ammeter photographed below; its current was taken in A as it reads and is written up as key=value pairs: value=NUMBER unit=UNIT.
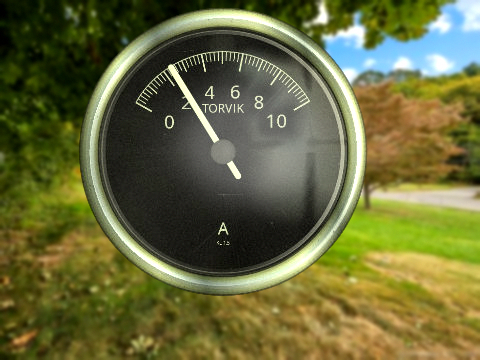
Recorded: value=2.4 unit=A
